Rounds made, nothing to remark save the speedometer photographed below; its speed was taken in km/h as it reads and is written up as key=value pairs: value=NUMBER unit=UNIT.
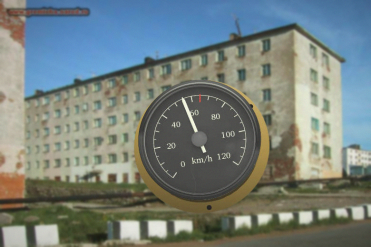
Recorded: value=55 unit=km/h
